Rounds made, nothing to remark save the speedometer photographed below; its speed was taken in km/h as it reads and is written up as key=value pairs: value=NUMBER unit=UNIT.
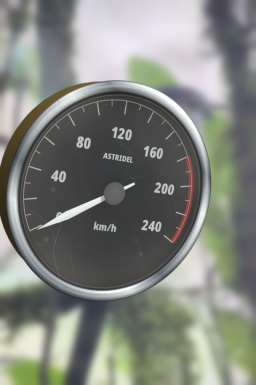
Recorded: value=0 unit=km/h
